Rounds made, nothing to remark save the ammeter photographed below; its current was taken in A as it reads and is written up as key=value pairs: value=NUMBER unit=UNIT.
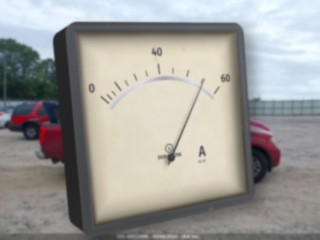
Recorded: value=55 unit=A
